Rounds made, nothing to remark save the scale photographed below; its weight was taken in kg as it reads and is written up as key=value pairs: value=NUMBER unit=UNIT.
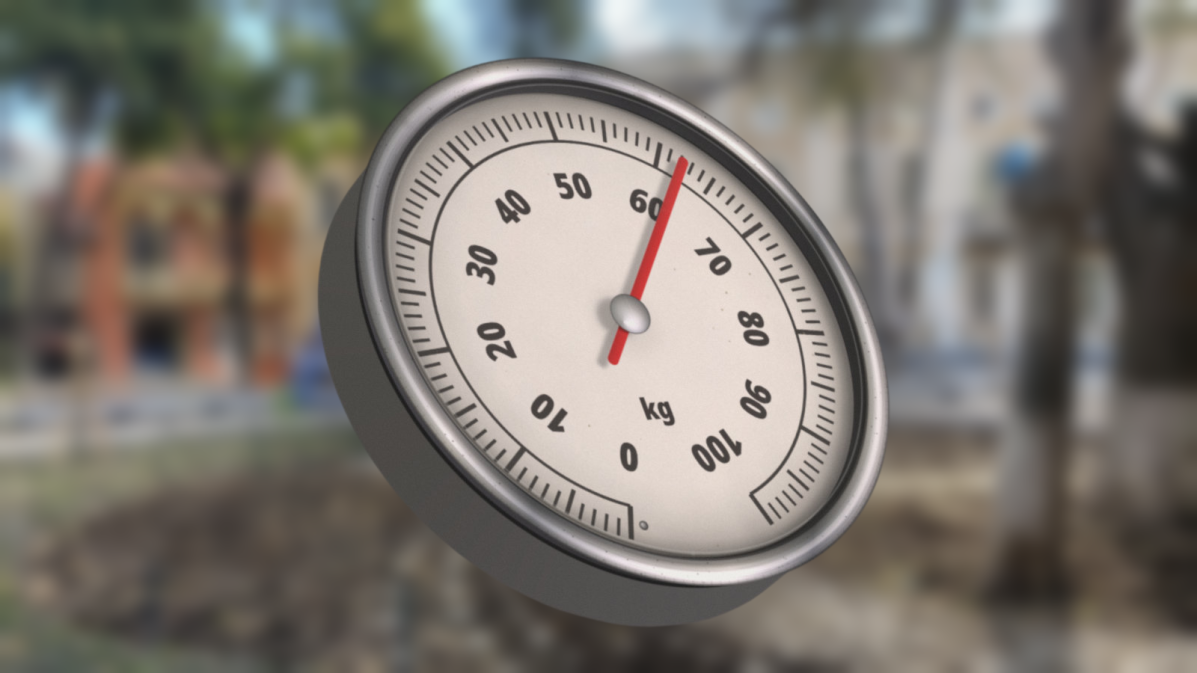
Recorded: value=62 unit=kg
